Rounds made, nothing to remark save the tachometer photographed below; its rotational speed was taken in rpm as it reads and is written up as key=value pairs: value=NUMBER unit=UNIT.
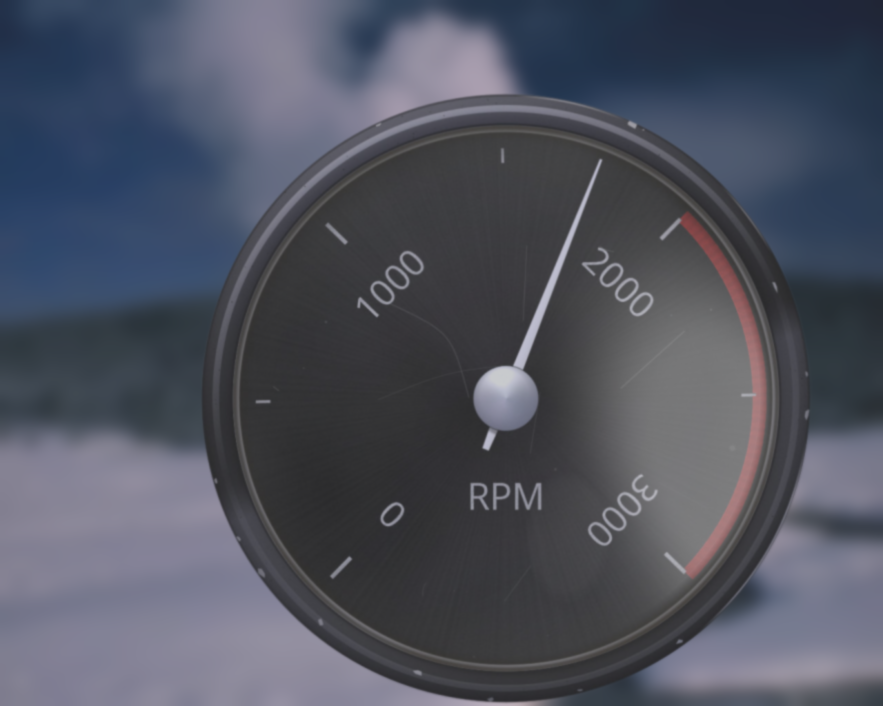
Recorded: value=1750 unit=rpm
